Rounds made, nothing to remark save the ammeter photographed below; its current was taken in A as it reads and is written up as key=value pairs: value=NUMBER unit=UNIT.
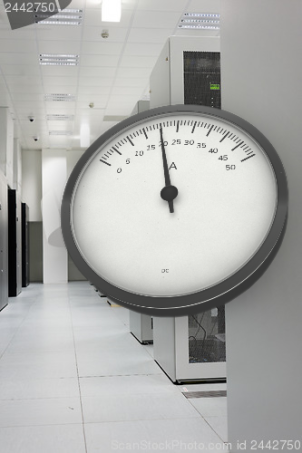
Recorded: value=20 unit=A
